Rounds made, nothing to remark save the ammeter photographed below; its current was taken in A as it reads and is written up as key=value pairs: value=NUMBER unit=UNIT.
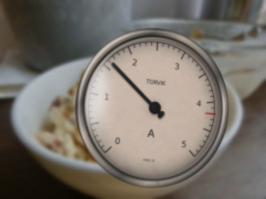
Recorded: value=1.6 unit=A
